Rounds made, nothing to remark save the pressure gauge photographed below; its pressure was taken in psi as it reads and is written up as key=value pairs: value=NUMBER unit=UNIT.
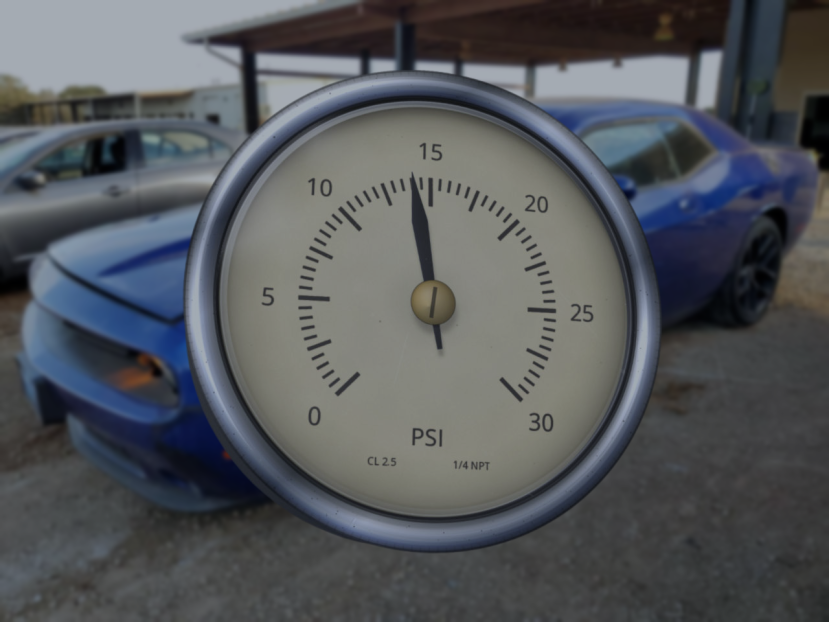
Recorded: value=14 unit=psi
